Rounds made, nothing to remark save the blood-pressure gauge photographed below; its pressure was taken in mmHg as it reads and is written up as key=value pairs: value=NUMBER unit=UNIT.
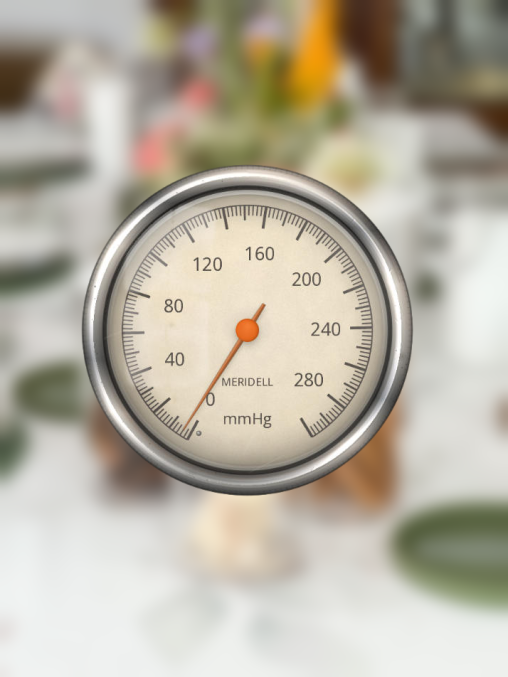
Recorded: value=4 unit=mmHg
